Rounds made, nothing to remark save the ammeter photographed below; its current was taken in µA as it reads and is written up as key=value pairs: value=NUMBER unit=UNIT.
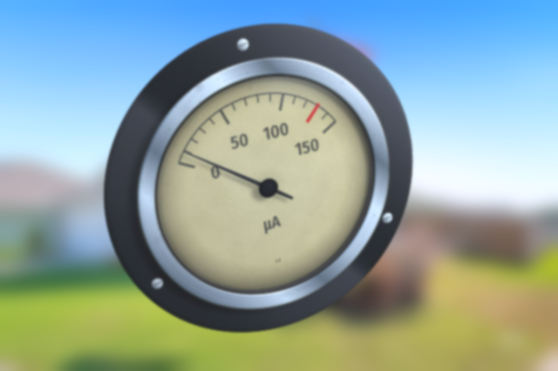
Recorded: value=10 unit=µA
